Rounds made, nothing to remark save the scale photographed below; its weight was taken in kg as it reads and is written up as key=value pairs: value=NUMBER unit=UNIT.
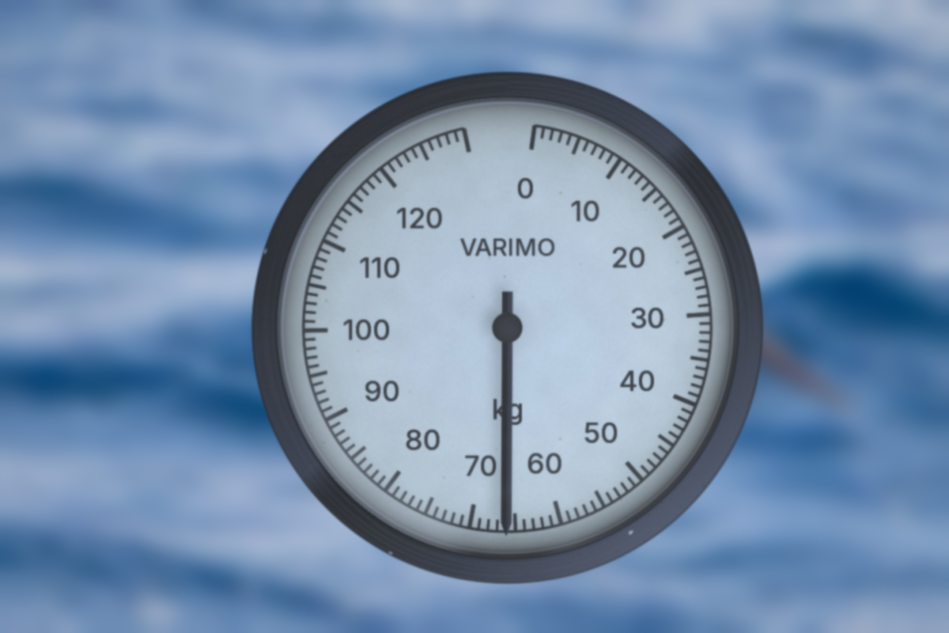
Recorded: value=66 unit=kg
